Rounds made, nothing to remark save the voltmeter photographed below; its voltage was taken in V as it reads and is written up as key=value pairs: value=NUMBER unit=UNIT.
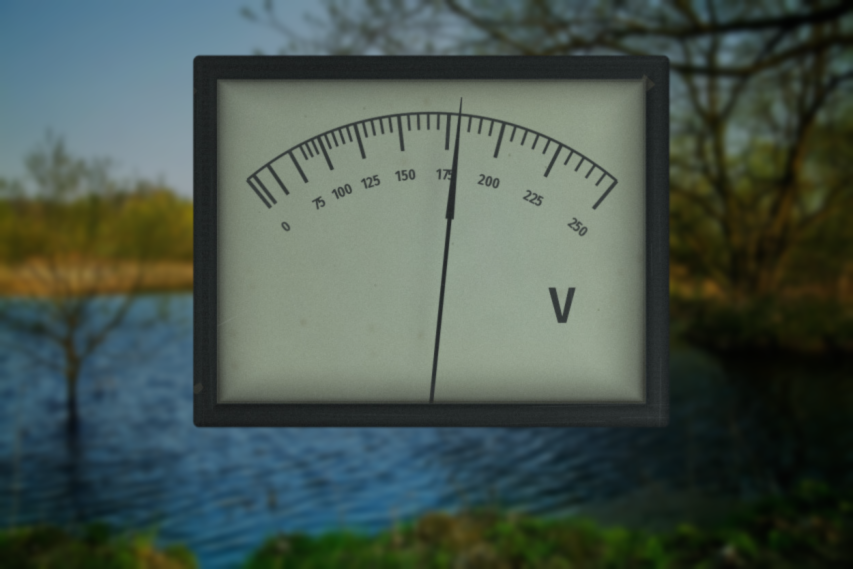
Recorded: value=180 unit=V
